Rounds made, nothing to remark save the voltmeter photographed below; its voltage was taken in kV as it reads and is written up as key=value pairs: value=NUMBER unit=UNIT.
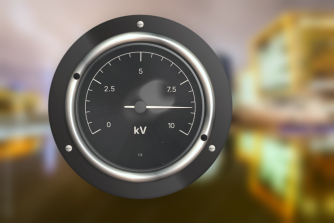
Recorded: value=8.75 unit=kV
